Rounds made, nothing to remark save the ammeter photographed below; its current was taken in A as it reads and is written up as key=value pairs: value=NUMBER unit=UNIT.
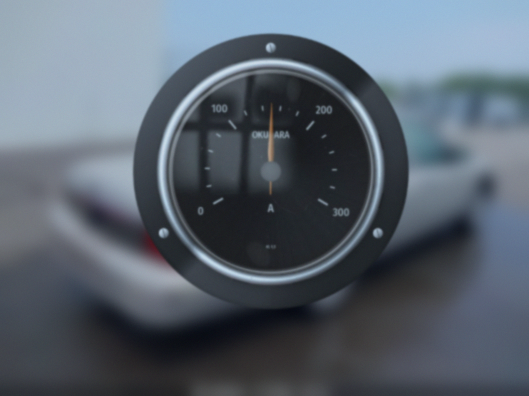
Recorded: value=150 unit=A
